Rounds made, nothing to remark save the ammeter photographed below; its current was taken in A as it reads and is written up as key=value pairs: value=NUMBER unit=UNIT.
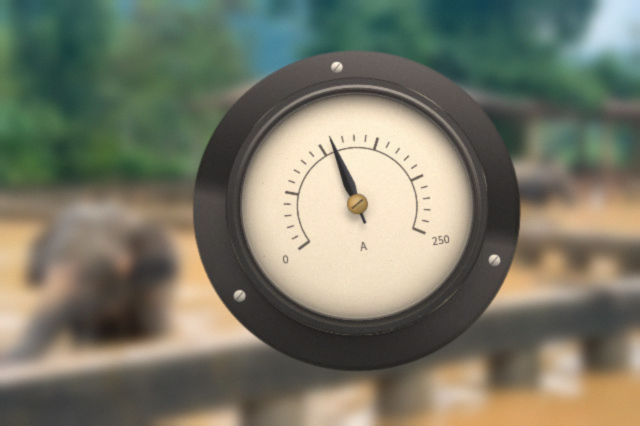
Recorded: value=110 unit=A
